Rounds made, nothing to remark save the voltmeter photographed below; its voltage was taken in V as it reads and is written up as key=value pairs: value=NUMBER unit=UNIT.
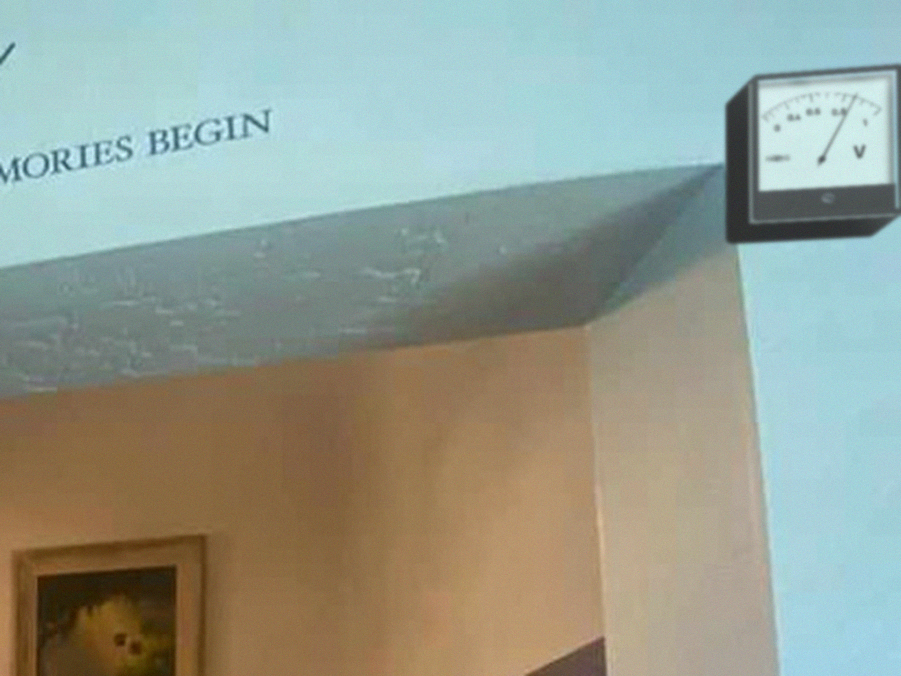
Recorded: value=0.85 unit=V
